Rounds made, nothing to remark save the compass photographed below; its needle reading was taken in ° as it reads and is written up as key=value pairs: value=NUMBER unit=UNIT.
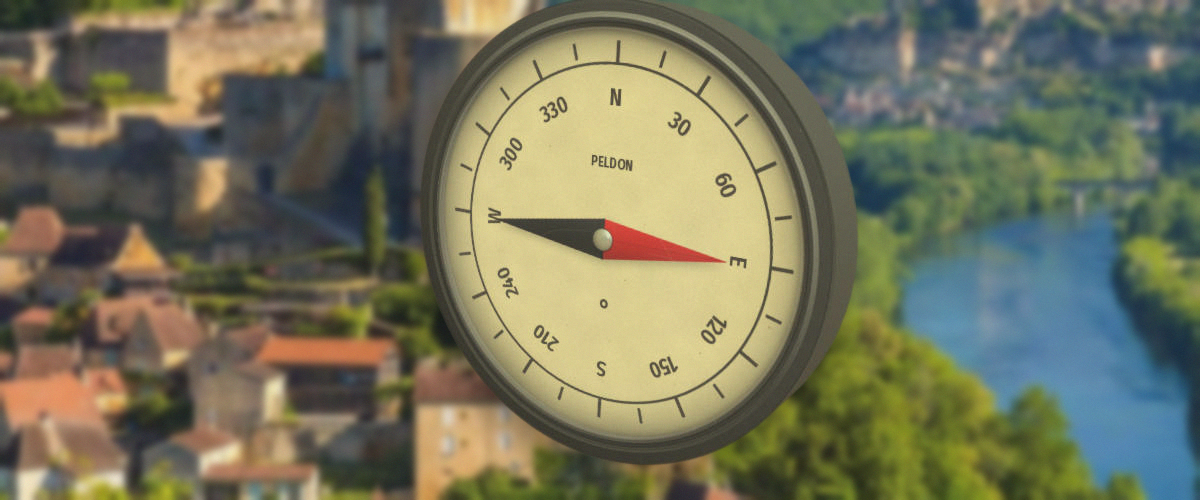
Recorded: value=90 unit=°
